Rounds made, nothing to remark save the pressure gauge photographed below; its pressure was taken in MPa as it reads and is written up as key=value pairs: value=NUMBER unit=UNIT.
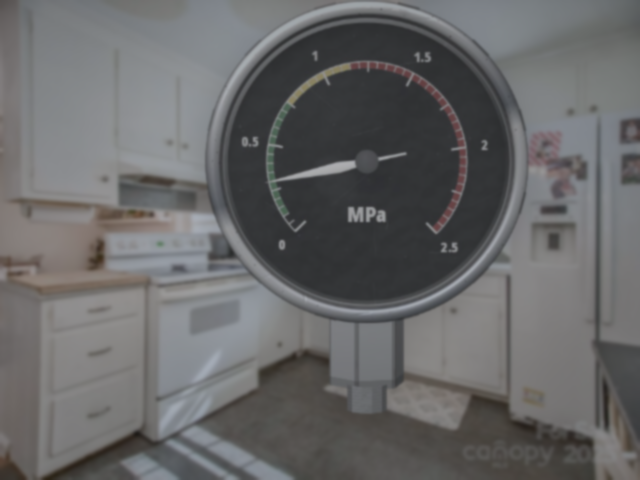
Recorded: value=0.3 unit=MPa
